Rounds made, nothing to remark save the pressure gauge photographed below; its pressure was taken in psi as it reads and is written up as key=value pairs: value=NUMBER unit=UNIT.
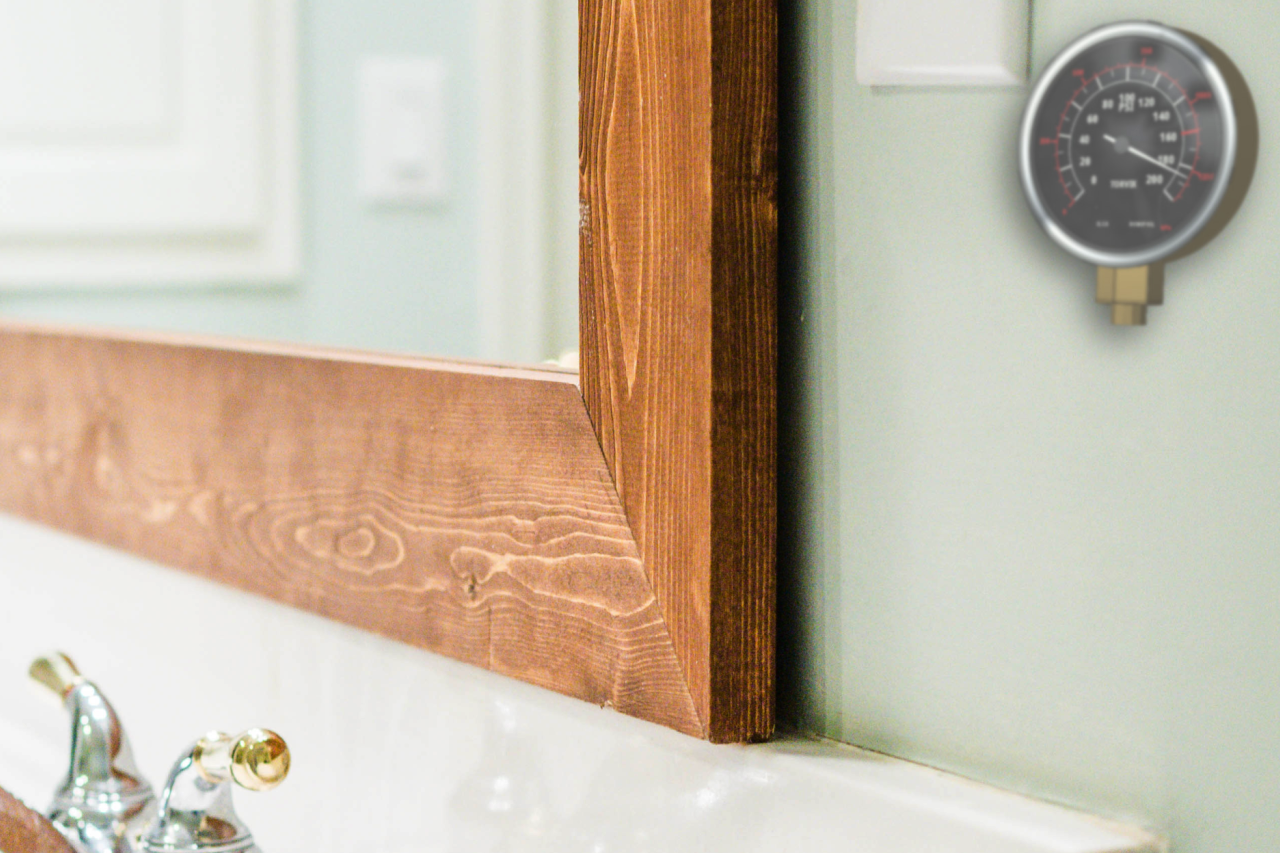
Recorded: value=185 unit=psi
